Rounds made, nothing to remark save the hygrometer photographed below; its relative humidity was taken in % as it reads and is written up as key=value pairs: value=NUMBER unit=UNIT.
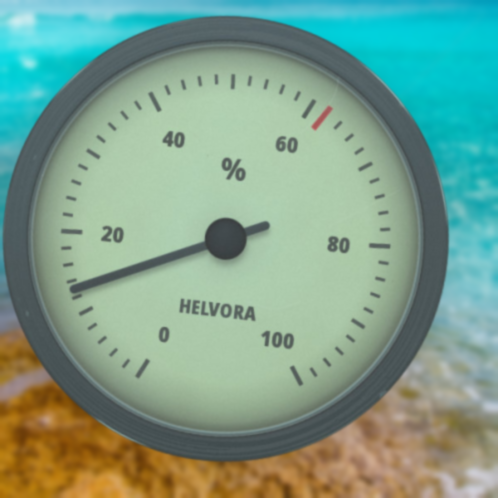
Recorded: value=13 unit=%
